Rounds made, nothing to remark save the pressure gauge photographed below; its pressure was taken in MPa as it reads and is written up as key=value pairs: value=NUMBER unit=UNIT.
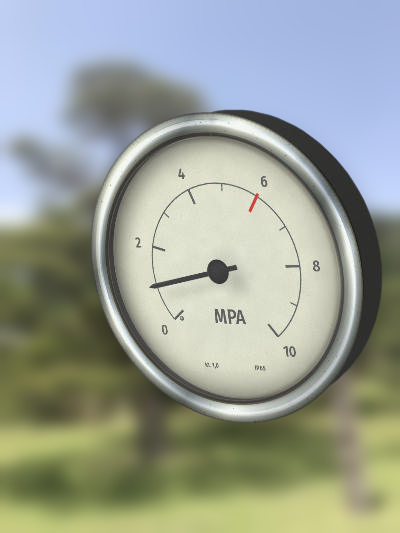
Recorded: value=1 unit=MPa
